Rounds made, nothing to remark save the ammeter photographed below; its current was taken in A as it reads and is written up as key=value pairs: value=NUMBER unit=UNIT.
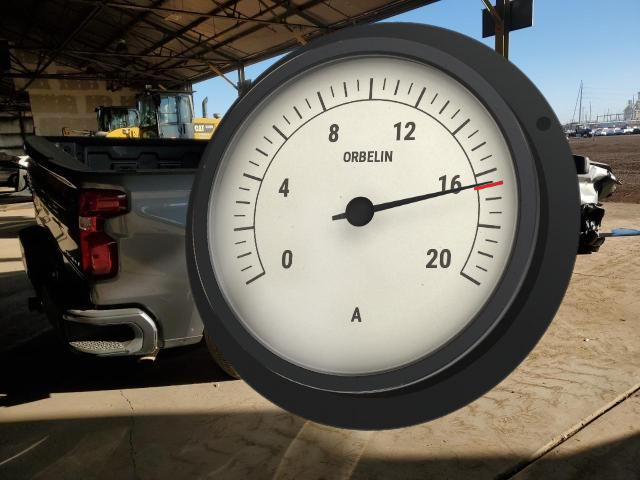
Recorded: value=16.5 unit=A
